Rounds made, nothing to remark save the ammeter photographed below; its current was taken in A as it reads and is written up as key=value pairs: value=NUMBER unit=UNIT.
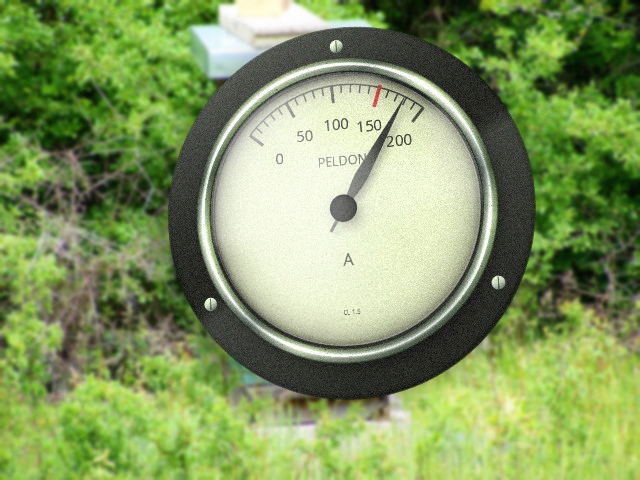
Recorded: value=180 unit=A
